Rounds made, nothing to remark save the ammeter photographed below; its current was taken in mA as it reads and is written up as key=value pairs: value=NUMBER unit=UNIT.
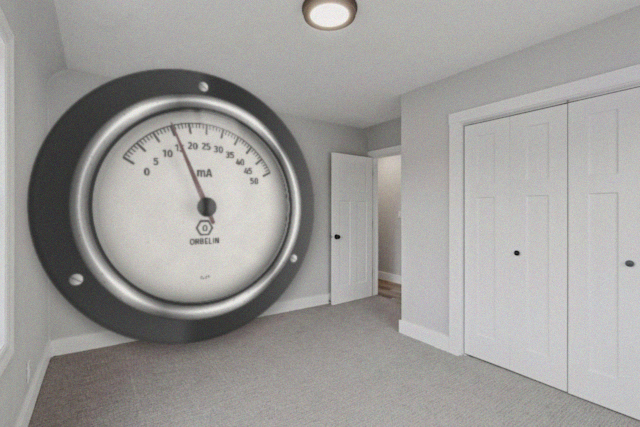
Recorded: value=15 unit=mA
